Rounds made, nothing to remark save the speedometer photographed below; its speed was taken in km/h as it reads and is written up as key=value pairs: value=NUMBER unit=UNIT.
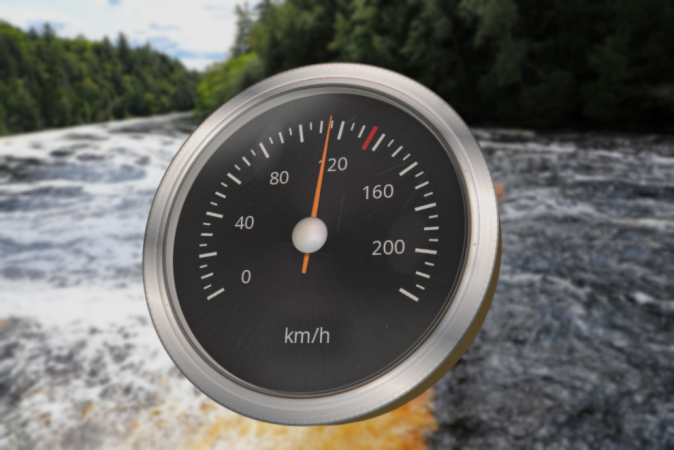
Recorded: value=115 unit=km/h
